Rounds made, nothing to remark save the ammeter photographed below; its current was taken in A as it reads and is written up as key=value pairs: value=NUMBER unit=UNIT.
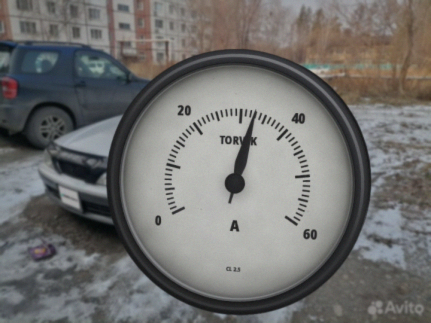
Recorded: value=33 unit=A
